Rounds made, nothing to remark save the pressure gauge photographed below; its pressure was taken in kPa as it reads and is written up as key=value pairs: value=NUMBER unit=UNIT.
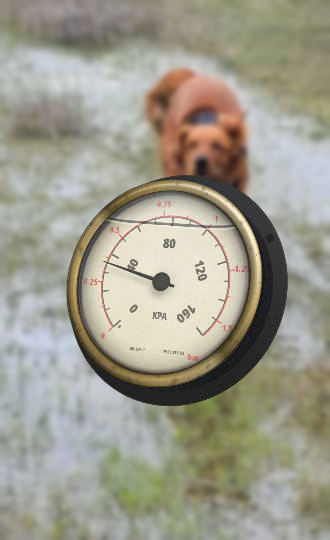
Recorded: value=35 unit=kPa
